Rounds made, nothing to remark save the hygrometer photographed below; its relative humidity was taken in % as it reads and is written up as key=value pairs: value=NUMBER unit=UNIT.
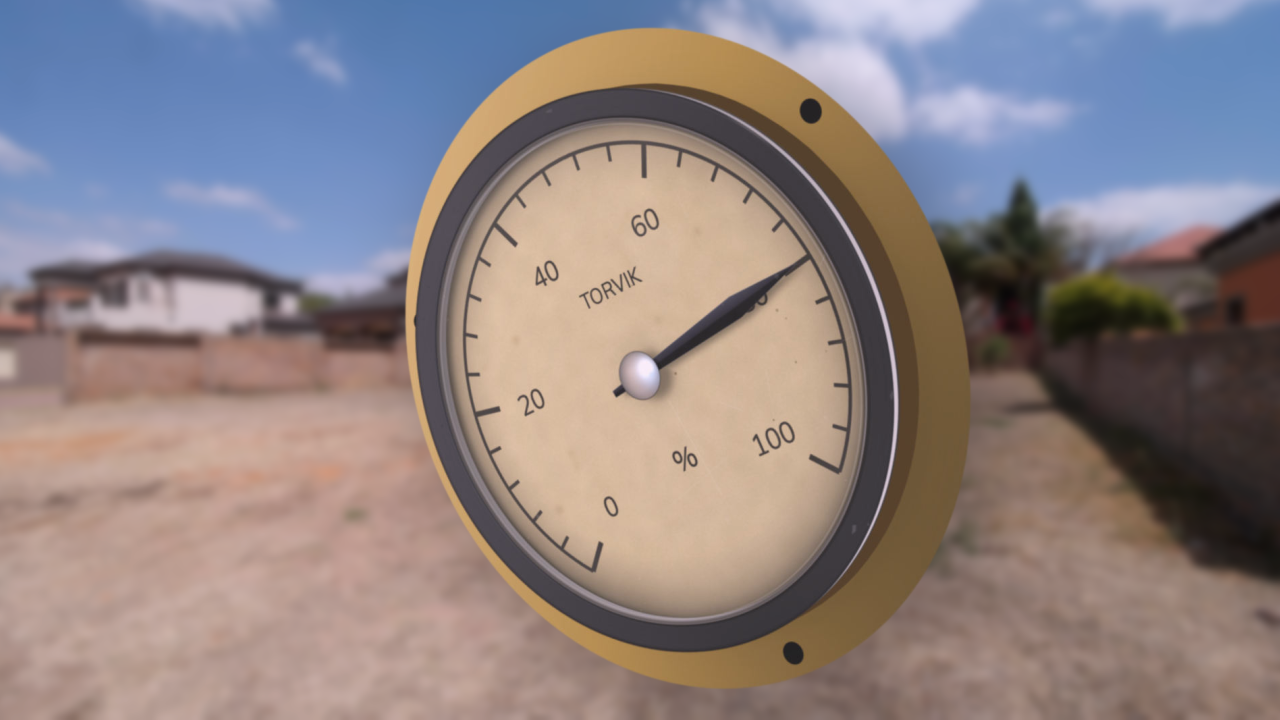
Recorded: value=80 unit=%
